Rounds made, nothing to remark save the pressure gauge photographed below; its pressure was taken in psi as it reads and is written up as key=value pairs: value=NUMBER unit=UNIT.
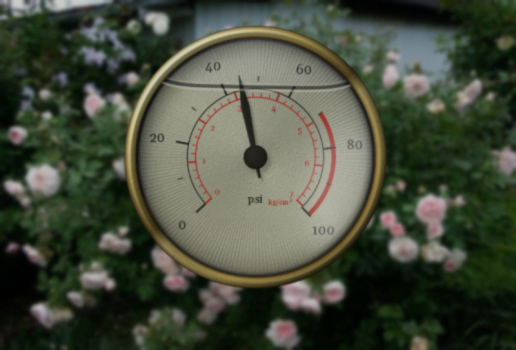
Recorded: value=45 unit=psi
